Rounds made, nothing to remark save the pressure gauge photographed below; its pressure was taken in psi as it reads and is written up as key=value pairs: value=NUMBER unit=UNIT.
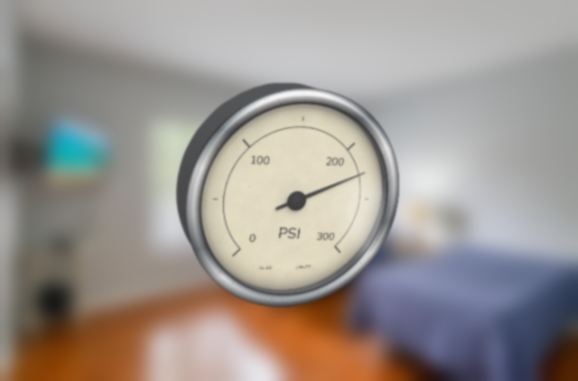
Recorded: value=225 unit=psi
